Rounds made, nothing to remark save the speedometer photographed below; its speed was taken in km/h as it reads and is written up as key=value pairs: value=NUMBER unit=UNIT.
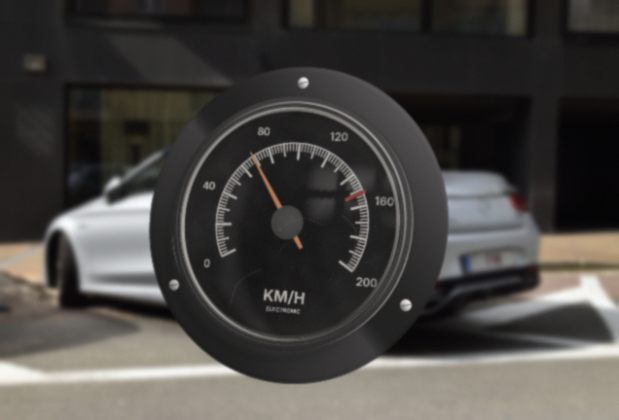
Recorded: value=70 unit=km/h
